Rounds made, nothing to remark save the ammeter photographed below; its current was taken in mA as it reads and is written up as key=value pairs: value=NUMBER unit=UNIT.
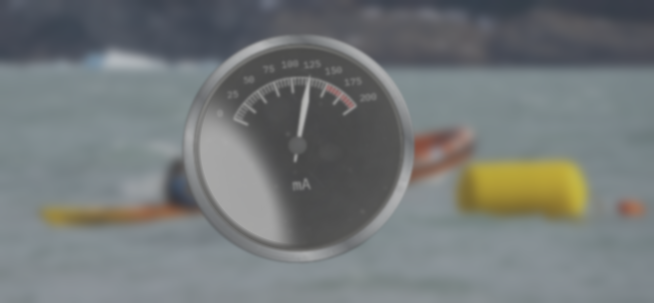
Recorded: value=125 unit=mA
